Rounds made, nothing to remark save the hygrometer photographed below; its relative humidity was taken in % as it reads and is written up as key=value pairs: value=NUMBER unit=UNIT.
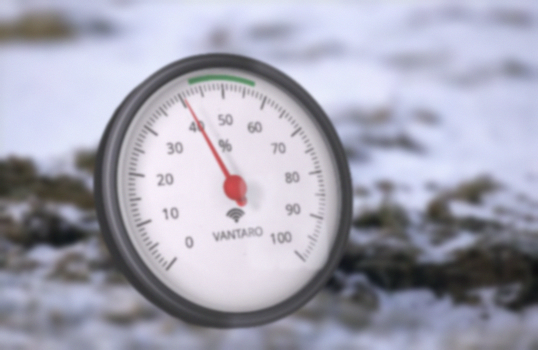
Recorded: value=40 unit=%
